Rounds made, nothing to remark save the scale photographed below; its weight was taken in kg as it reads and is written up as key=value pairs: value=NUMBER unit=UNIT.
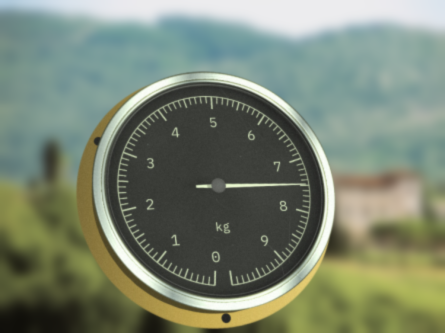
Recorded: value=7.5 unit=kg
